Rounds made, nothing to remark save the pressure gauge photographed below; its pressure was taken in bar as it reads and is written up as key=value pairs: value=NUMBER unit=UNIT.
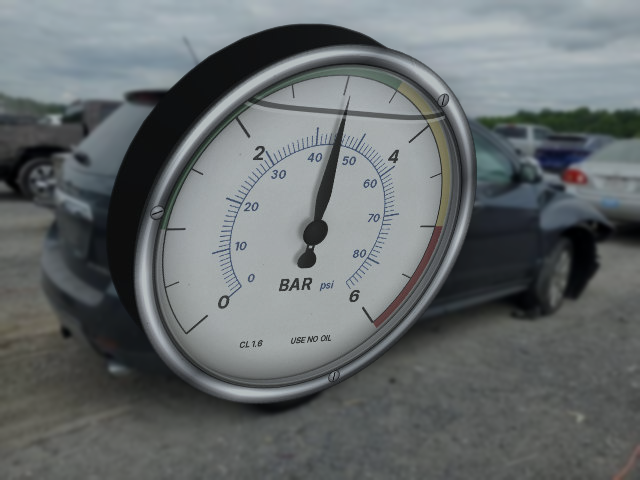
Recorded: value=3 unit=bar
